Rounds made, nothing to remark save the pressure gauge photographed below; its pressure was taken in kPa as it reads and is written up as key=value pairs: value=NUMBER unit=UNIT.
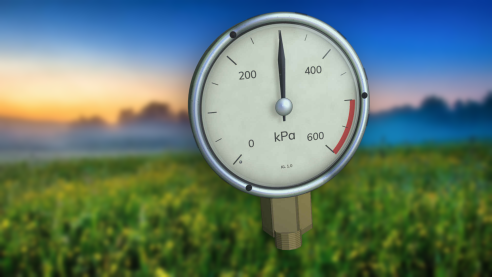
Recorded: value=300 unit=kPa
